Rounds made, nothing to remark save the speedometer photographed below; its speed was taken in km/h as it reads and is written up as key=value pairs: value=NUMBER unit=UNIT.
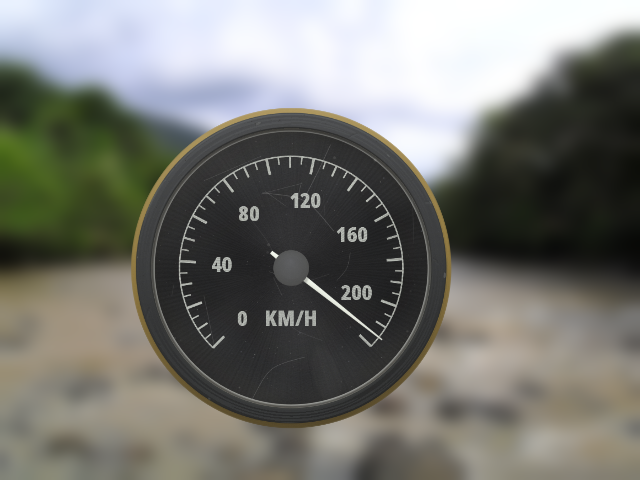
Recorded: value=215 unit=km/h
